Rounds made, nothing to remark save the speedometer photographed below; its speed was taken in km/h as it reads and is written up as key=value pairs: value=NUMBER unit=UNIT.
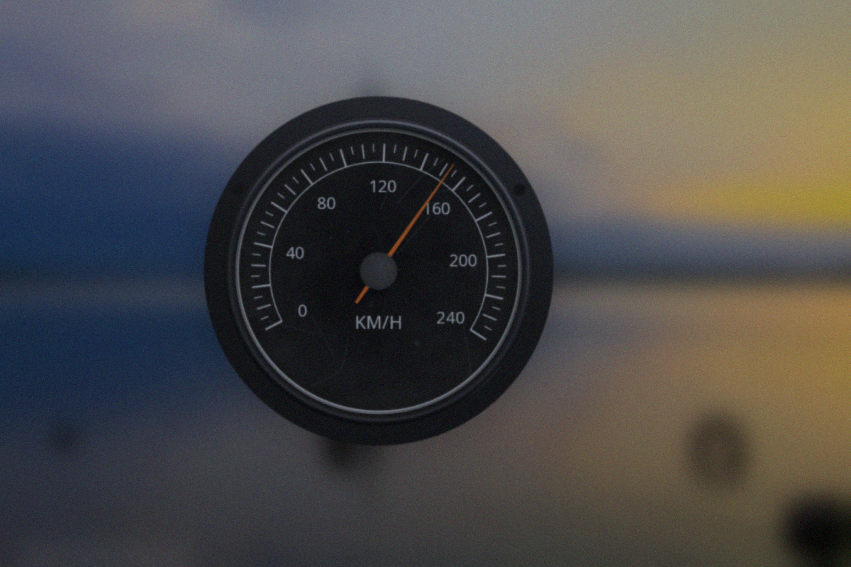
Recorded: value=152.5 unit=km/h
